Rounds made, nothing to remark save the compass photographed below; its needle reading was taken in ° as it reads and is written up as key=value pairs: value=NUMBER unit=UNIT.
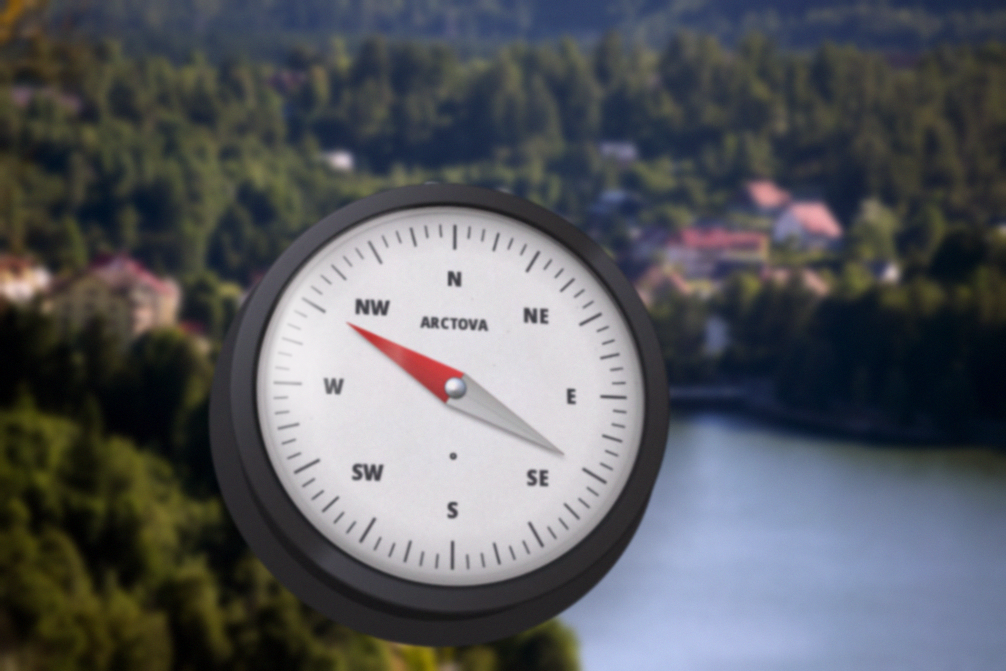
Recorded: value=300 unit=°
